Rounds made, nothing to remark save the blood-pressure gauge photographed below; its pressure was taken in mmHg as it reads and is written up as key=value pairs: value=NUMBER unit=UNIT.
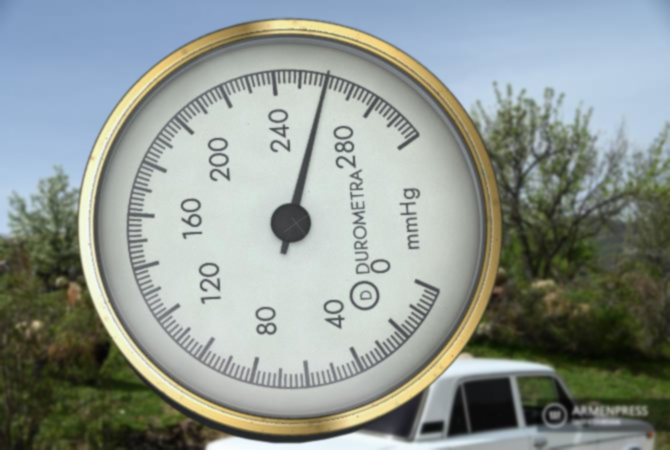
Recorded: value=260 unit=mmHg
